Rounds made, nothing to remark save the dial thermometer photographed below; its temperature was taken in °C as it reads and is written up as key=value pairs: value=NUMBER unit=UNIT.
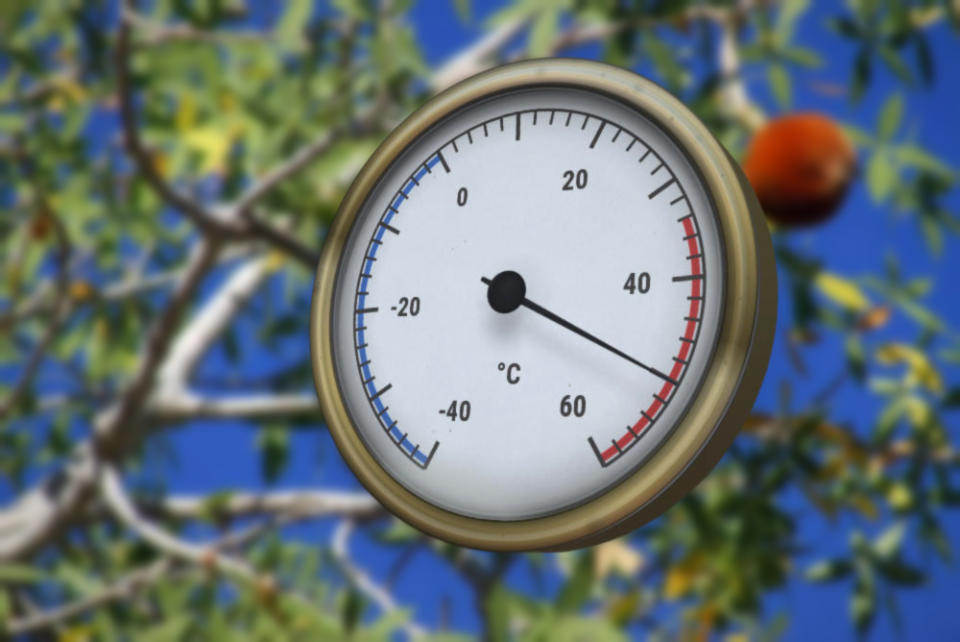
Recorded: value=50 unit=°C
